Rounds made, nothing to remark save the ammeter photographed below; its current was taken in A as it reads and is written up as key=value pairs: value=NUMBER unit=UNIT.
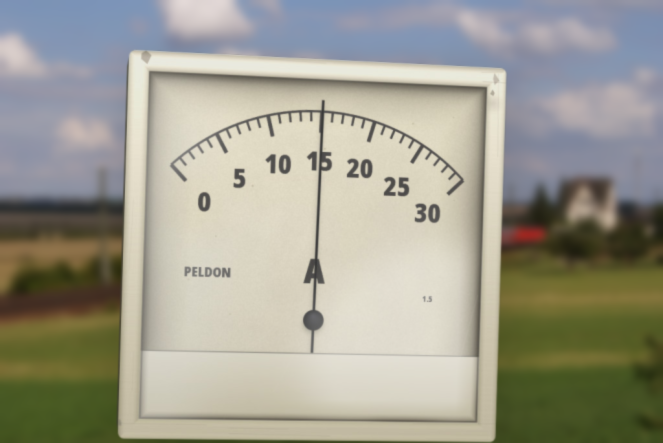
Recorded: value=15 unit=A
